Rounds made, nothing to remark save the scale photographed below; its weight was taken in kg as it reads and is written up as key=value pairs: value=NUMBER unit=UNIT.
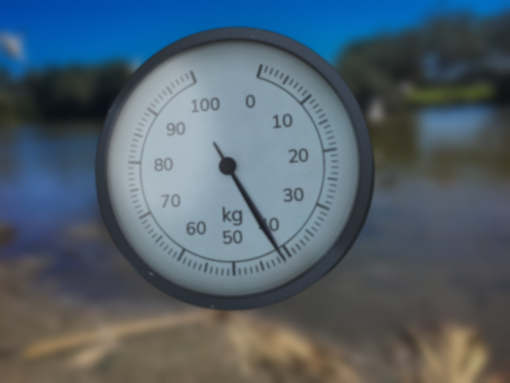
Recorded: value=41 unit=kg
